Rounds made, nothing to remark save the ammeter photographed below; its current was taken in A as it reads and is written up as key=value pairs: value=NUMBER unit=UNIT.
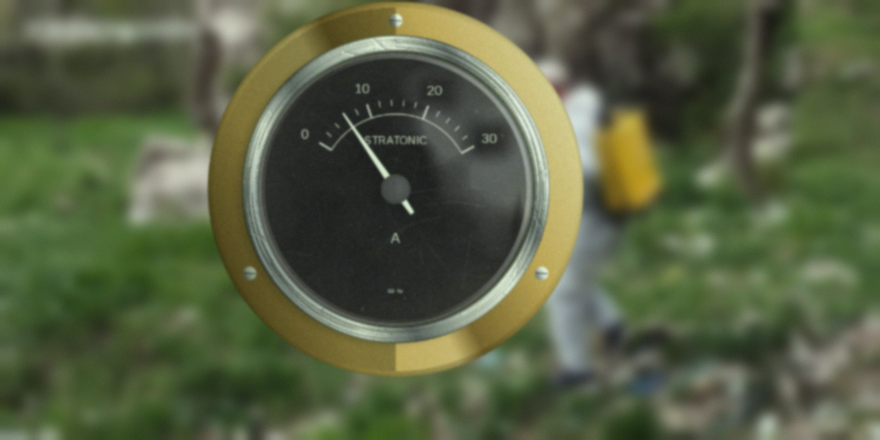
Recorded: value=6 unit=A
